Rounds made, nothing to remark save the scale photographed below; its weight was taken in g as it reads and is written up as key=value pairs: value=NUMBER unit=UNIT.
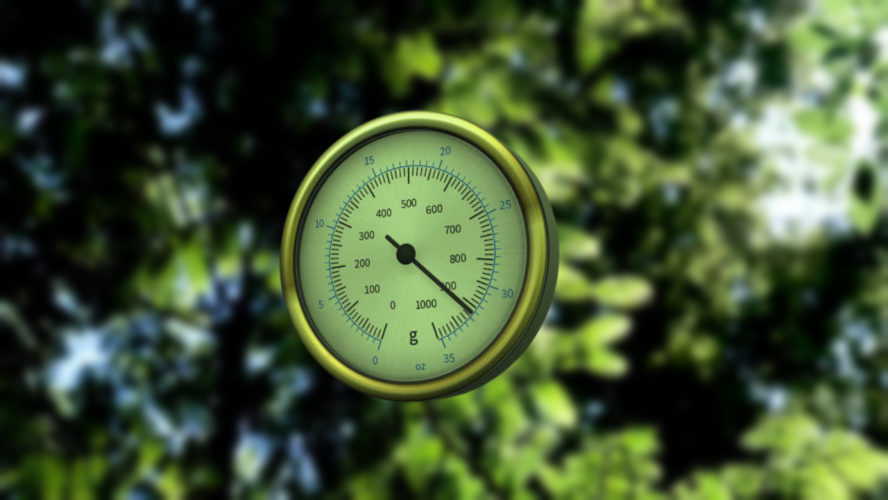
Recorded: value=910 unit=g
